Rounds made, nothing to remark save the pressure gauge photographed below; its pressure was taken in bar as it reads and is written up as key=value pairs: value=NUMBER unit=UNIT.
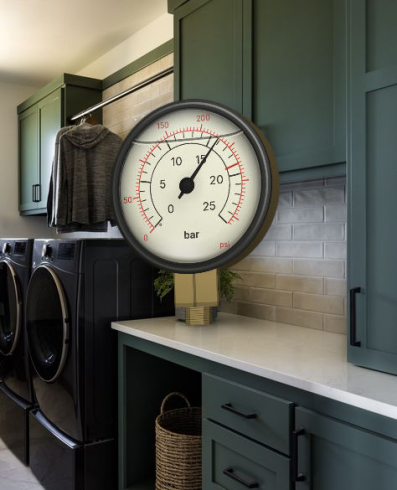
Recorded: value=16 unit=bar
